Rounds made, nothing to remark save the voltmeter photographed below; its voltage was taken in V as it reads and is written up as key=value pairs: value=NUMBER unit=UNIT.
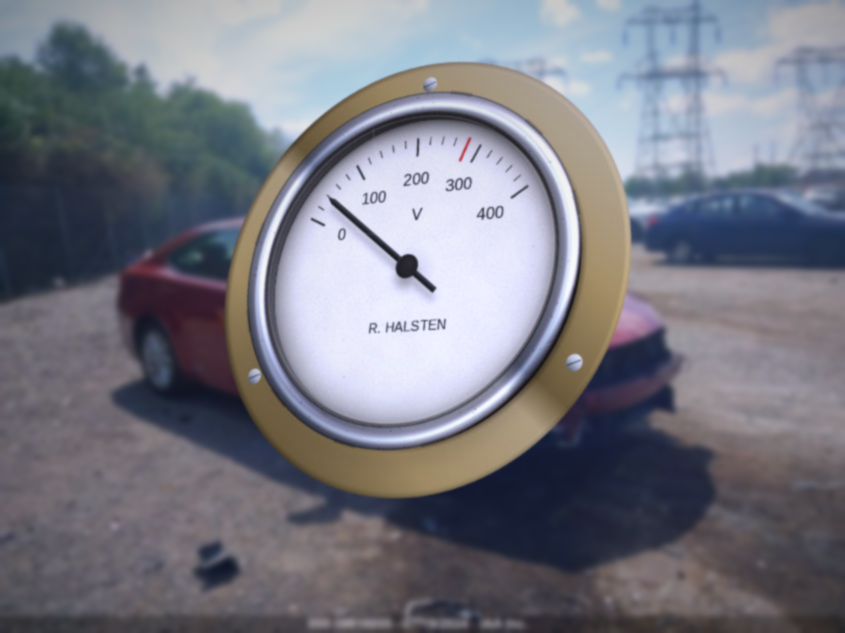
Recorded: value=40 unit=V
